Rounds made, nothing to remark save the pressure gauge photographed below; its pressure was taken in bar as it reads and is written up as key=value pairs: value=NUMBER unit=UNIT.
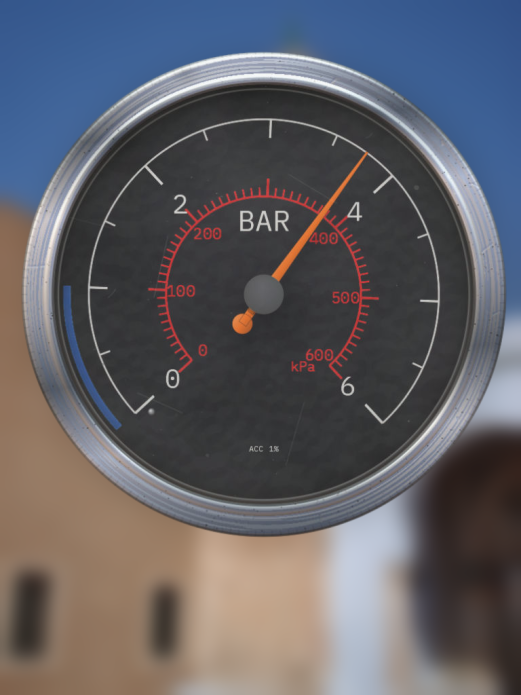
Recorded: value=3.75 unit=bar
